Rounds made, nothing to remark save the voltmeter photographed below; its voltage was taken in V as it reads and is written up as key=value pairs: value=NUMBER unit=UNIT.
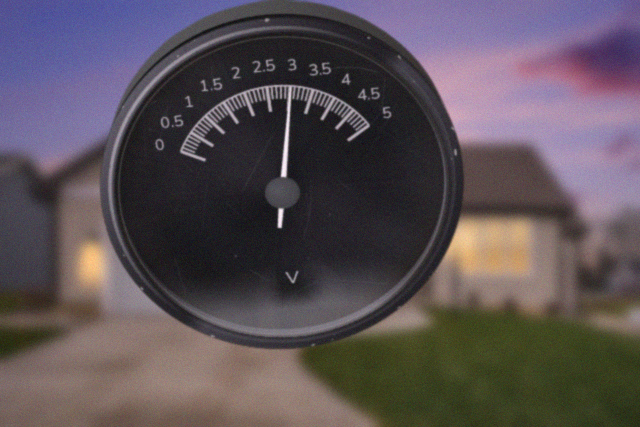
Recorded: value=3 unit=V
